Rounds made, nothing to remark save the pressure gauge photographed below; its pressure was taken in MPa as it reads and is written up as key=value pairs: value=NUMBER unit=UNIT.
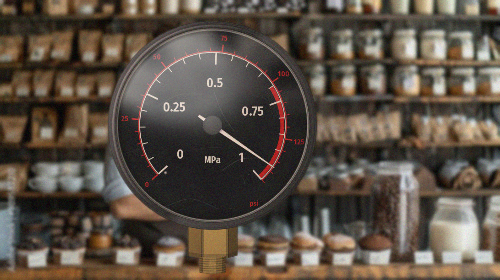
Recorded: value=0.95 unit=MPa
